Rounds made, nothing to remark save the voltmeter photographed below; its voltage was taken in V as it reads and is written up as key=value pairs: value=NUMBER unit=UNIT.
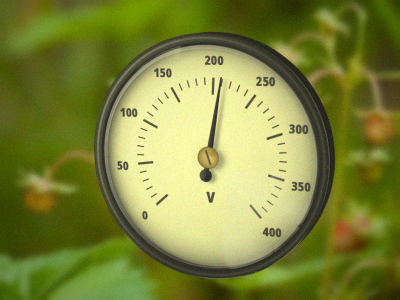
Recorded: value=210 unit=V
